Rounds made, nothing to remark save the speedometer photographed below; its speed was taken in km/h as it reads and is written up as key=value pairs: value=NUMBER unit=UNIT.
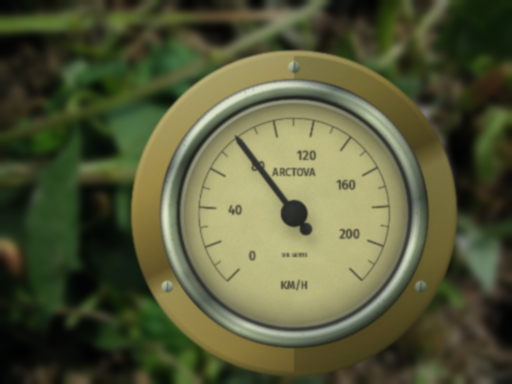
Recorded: value=80 unit=km/h
